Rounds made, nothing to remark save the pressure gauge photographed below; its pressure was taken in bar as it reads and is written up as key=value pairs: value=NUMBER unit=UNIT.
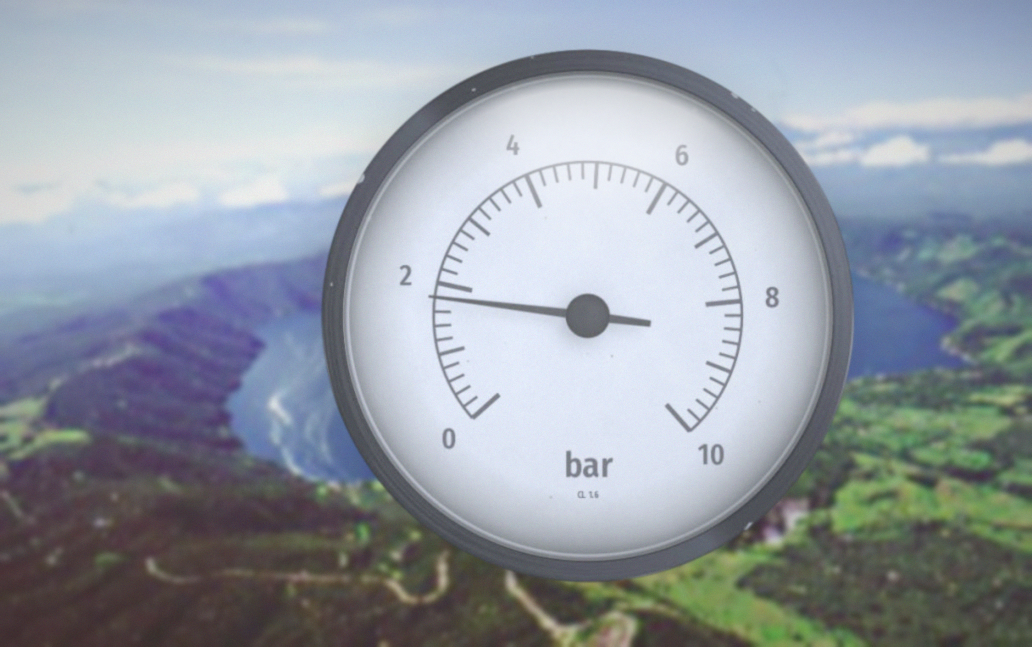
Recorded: value=1.8 unit=bar
